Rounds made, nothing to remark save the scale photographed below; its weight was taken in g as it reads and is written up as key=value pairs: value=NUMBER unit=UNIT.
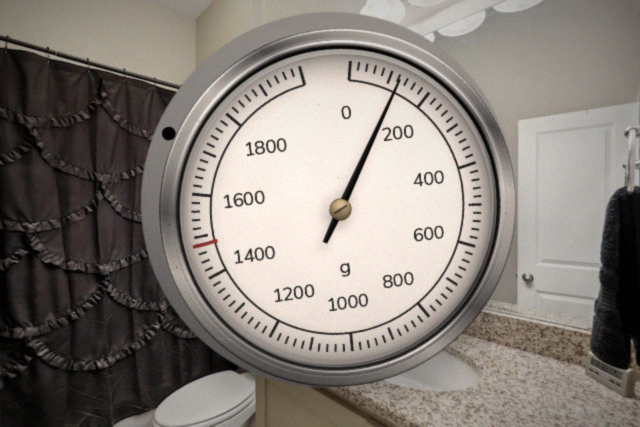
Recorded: value=120 unit=g
